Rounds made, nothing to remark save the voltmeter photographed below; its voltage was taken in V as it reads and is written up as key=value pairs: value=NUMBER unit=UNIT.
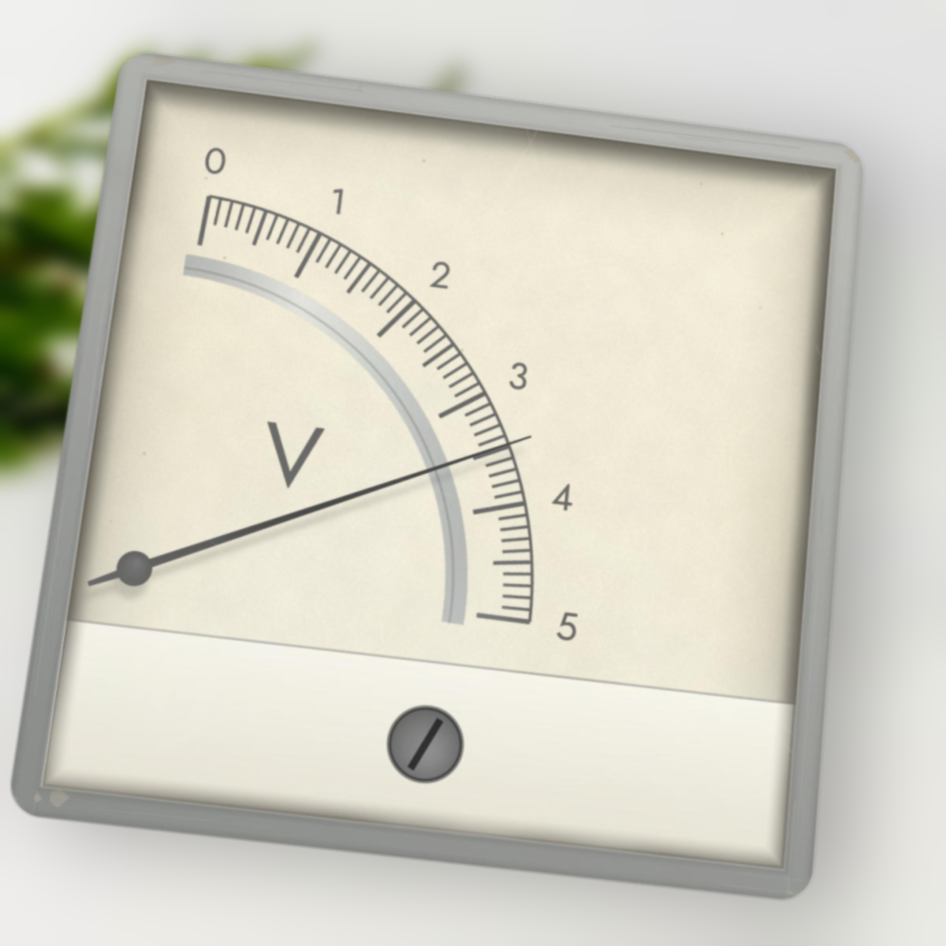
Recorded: value=3.5 unit=V
